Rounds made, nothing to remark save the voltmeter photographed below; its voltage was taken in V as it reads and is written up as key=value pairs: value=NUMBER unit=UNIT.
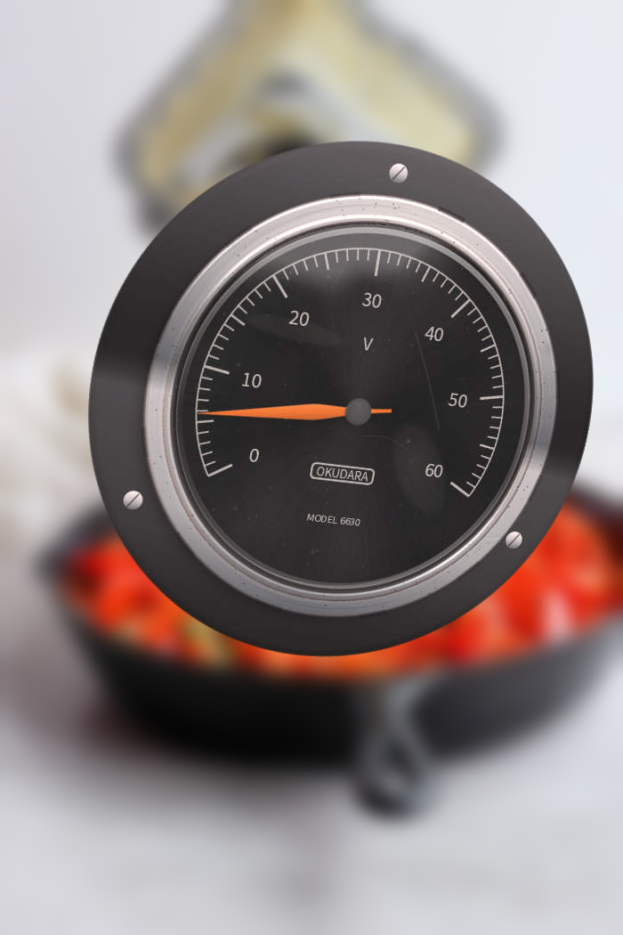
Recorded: value=6 unit=V
